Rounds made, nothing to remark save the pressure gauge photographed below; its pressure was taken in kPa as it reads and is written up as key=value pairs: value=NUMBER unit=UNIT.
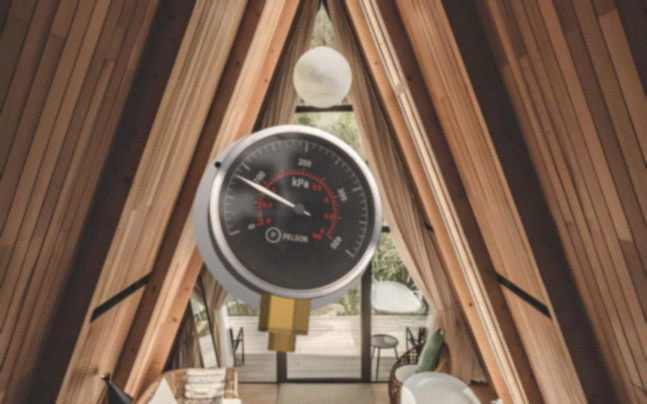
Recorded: value=80 unit=kPa
